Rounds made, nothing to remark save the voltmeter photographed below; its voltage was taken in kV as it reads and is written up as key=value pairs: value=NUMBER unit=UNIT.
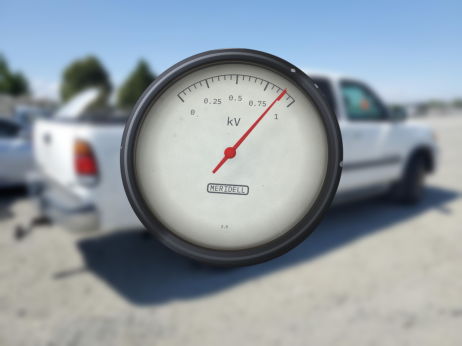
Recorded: value=0.9 unit=kV
